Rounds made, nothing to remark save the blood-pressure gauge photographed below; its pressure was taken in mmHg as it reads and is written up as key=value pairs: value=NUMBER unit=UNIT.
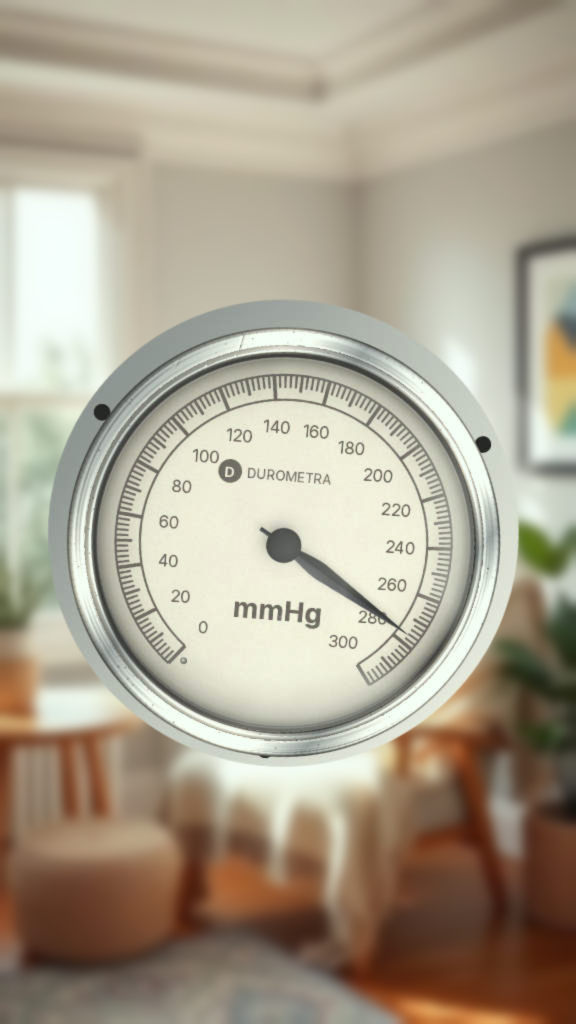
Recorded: value=276 unit=mmHg
